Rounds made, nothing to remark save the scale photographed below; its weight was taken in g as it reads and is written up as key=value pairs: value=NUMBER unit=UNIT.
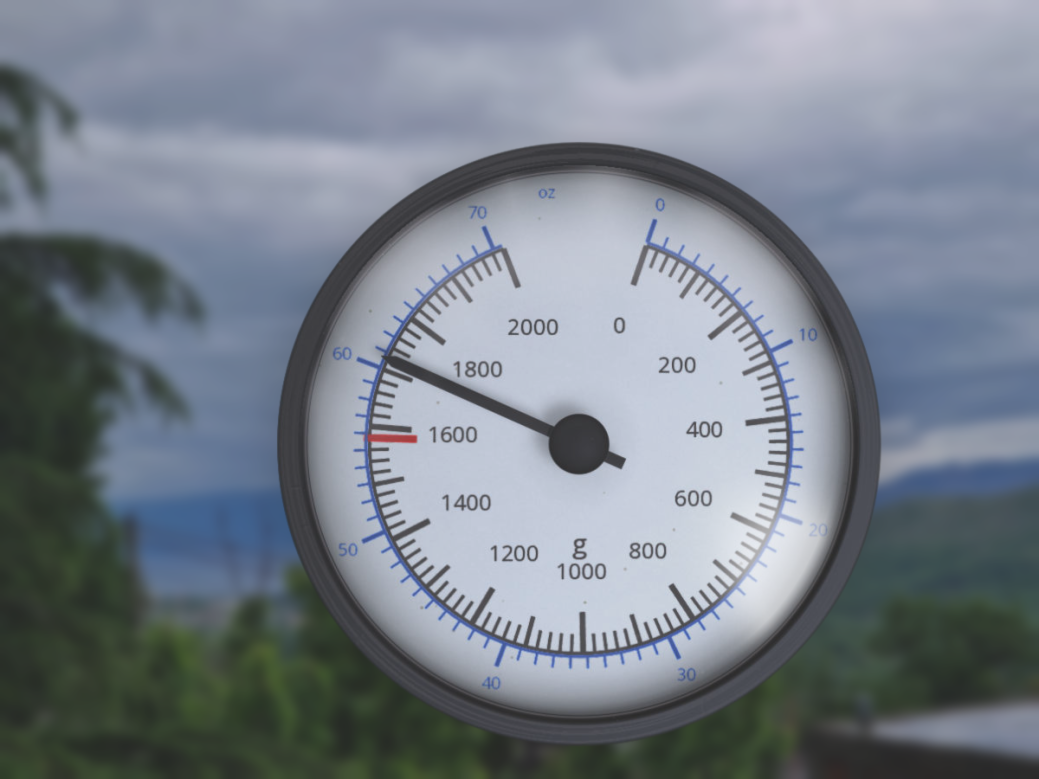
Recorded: value=1720 unit=g
